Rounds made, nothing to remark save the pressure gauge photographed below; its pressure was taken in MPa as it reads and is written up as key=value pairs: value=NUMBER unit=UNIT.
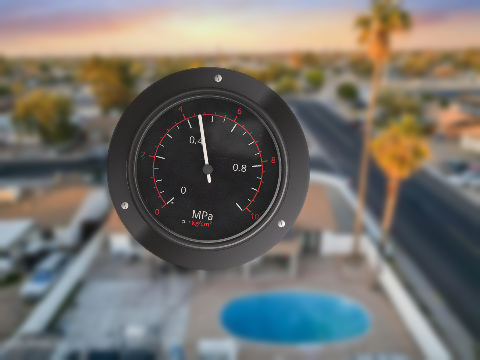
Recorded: value=0.45 unit=MPa
